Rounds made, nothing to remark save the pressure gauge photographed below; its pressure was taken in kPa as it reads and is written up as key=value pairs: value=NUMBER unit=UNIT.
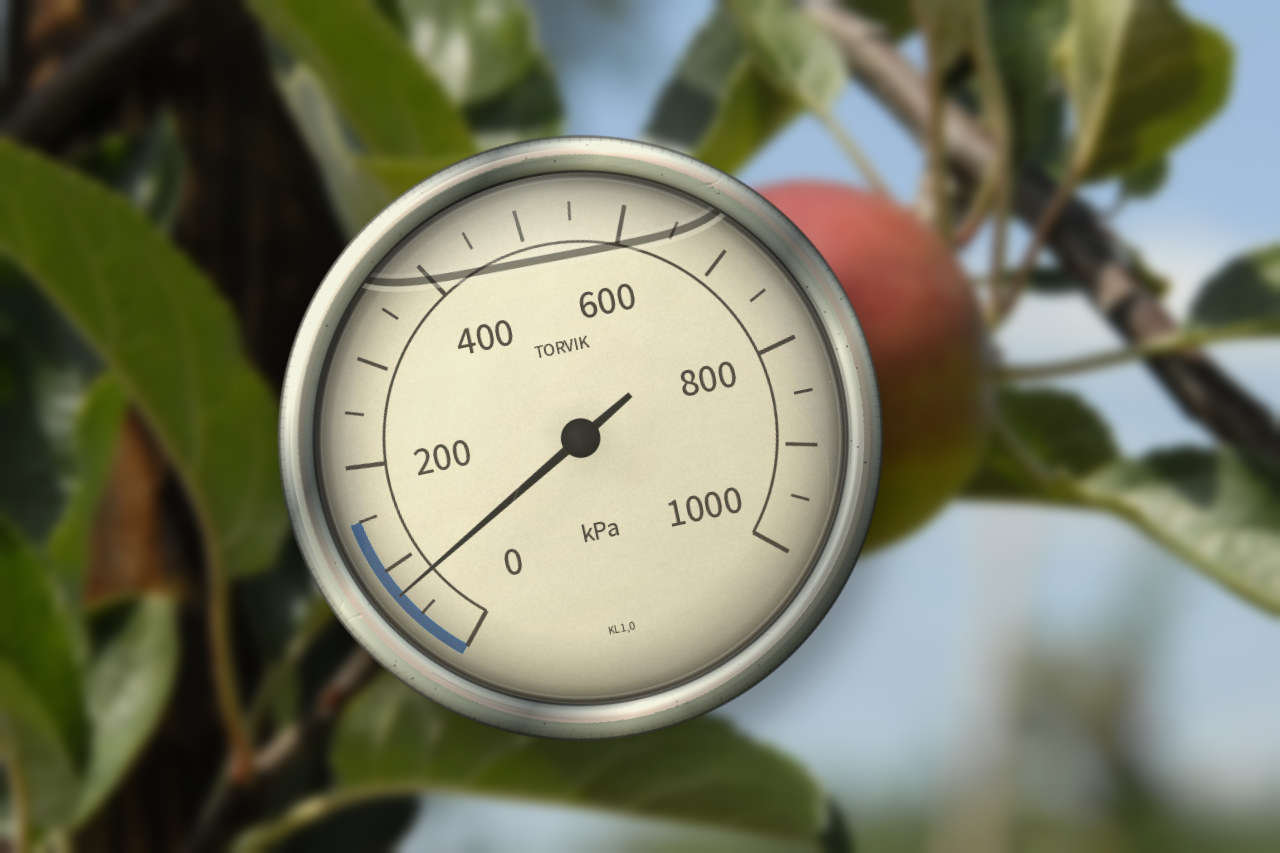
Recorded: value=75 unit=kPa
